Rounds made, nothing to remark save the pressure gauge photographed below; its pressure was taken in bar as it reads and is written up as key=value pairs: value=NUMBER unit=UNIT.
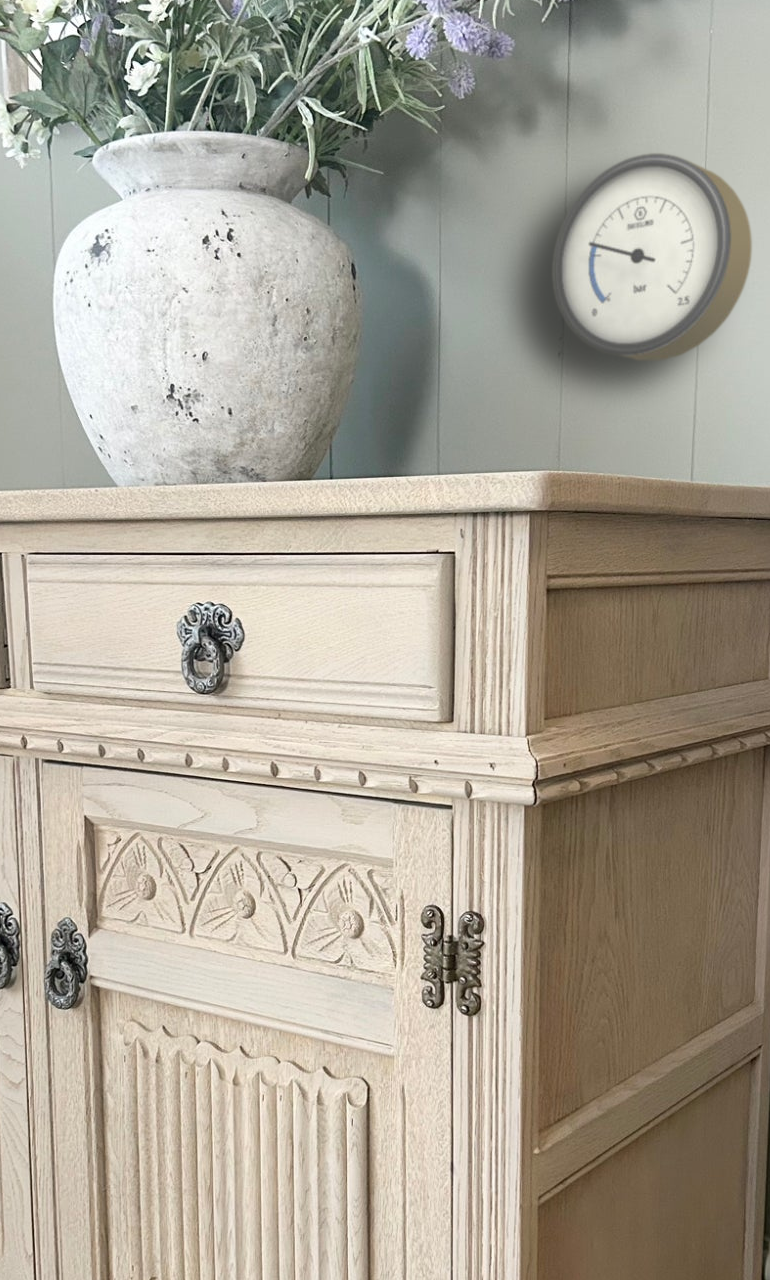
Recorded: value=0.6 unit=bar
